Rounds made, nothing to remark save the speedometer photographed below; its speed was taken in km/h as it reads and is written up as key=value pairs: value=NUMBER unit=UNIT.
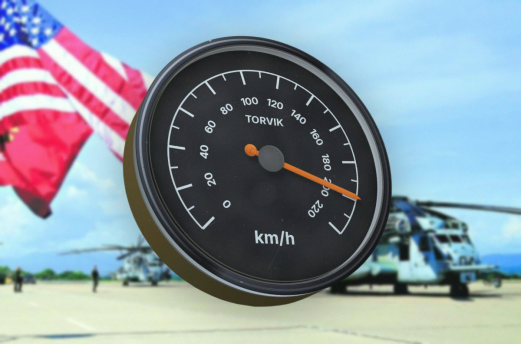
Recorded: value=200 unit=km/h
